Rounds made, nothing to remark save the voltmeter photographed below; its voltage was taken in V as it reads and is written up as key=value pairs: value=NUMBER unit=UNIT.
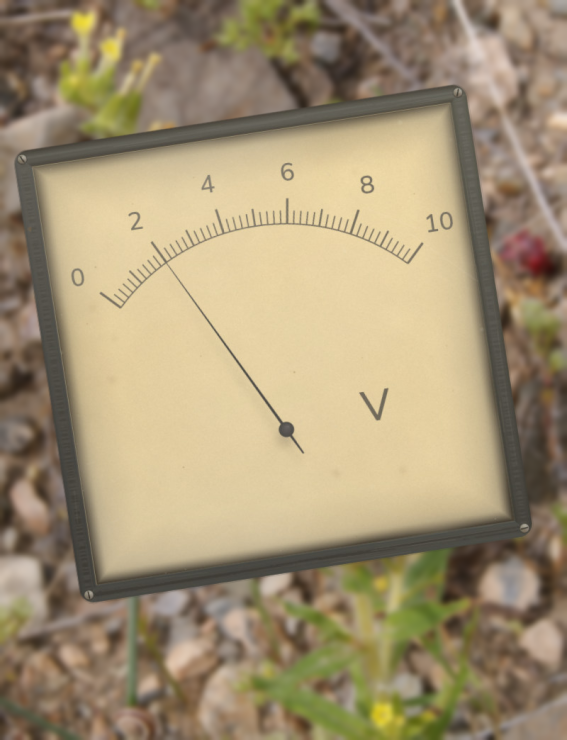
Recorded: value=2 unit=V
